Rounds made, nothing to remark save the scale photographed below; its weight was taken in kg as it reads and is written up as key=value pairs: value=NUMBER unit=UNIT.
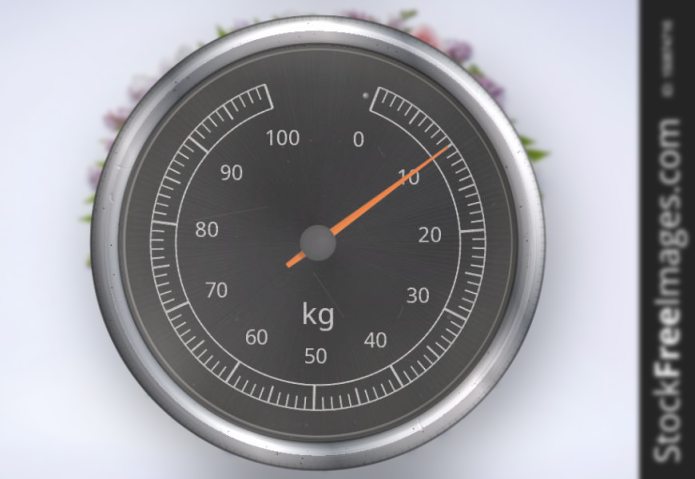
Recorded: value=10 unit=kg
